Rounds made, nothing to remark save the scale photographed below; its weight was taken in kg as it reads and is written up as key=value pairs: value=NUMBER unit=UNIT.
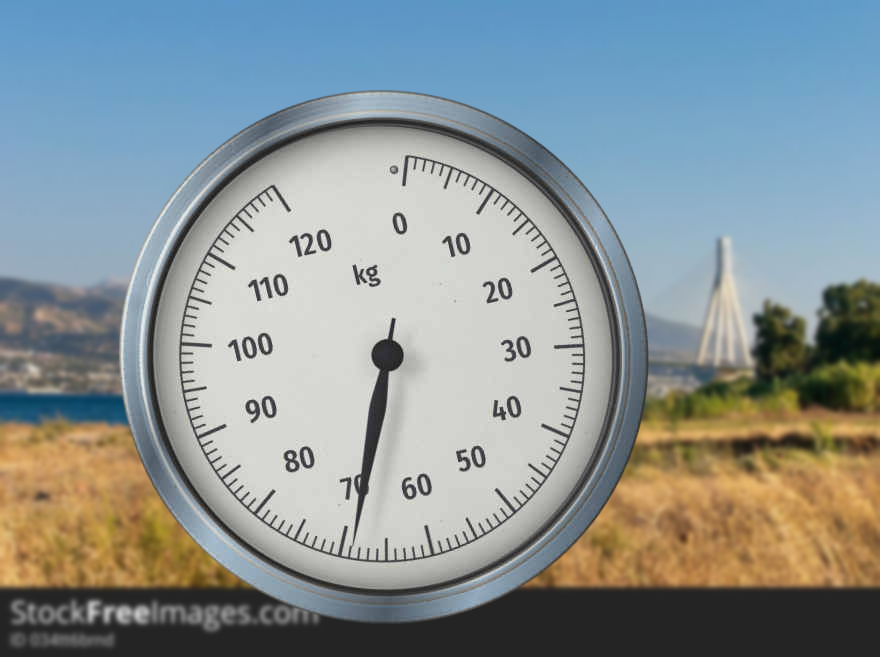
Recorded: value=69 unit=kg
